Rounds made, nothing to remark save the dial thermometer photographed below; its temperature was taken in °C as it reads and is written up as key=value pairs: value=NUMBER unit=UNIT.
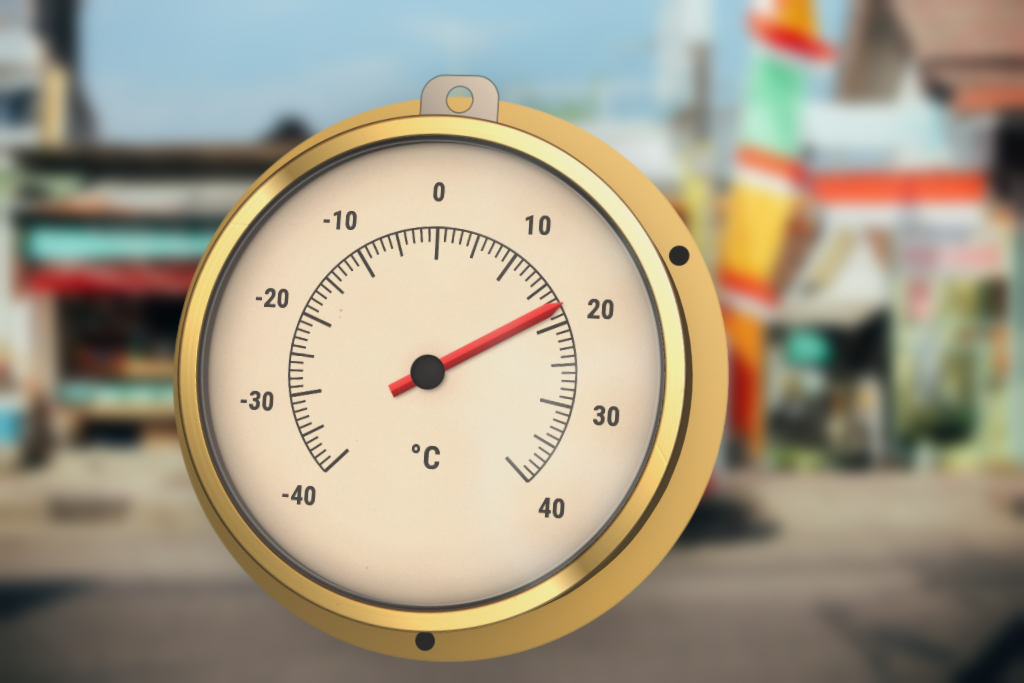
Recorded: value=18 unit=°C
